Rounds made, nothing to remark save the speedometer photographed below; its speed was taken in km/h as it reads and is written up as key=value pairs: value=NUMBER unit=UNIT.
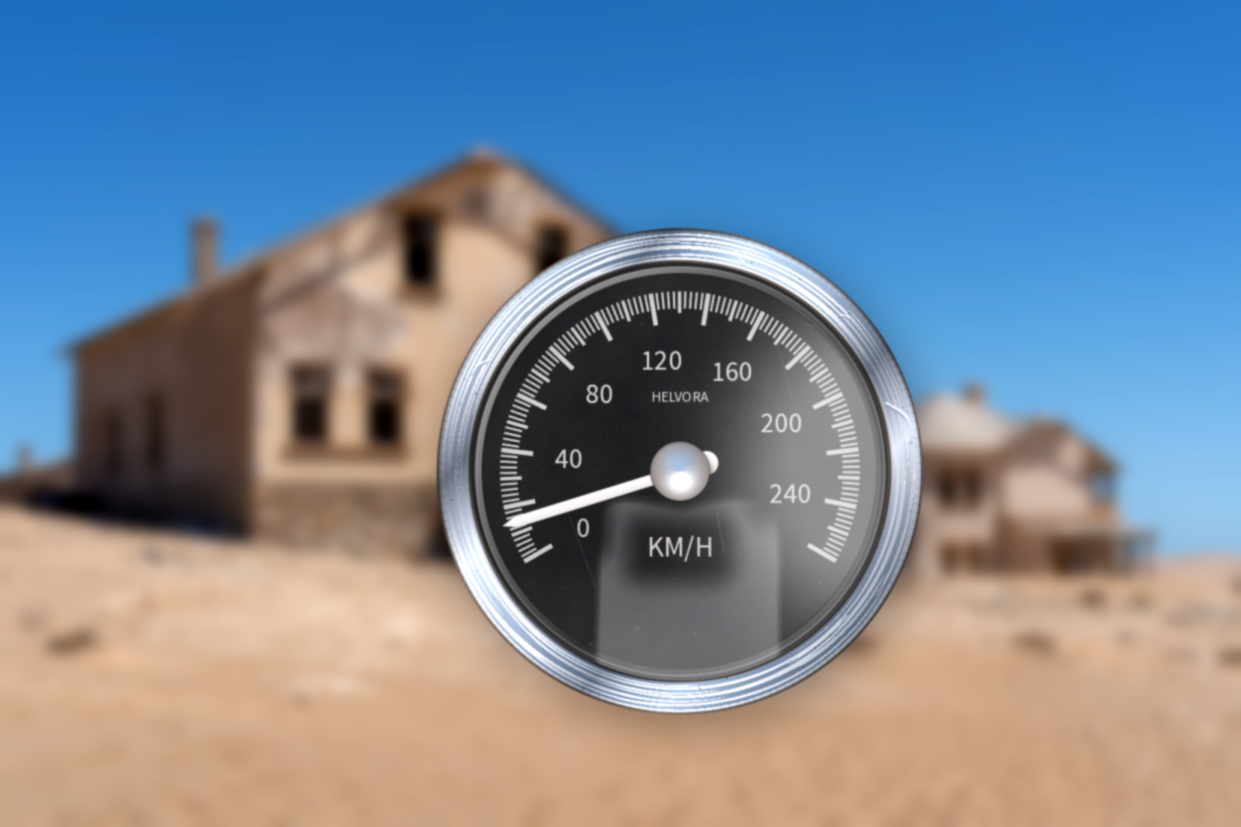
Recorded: value=14 unit=km/h
